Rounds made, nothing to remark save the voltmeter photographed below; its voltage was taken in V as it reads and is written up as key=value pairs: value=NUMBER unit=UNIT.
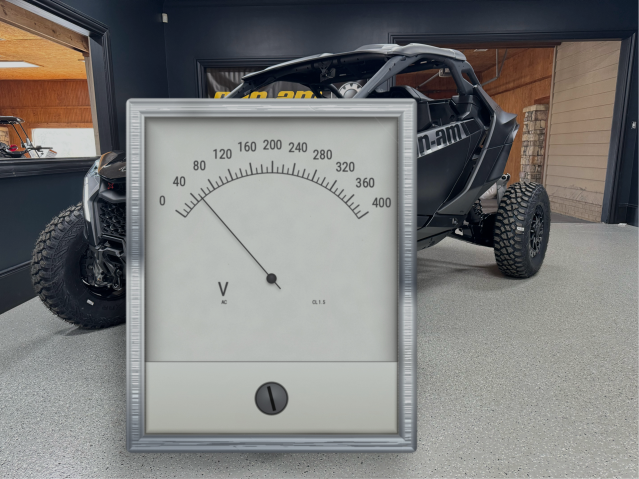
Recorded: value=50 unit=V
